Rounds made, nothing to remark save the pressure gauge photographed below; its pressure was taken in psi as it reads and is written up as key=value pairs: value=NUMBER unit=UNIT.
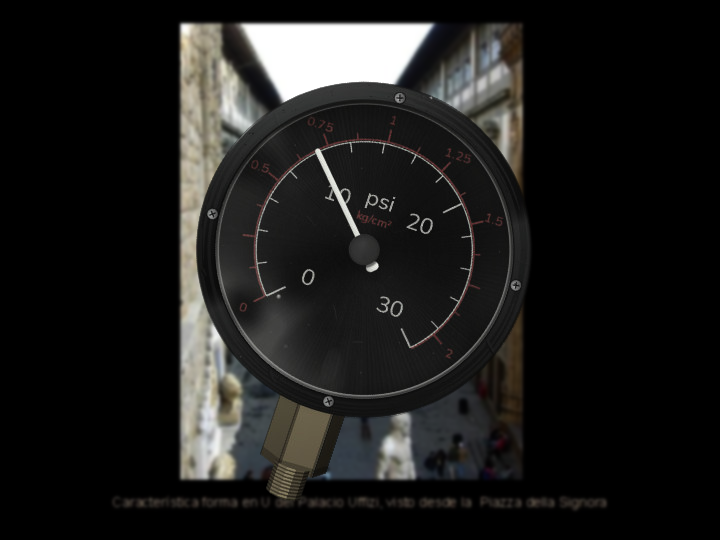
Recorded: value=10 unit=psi
